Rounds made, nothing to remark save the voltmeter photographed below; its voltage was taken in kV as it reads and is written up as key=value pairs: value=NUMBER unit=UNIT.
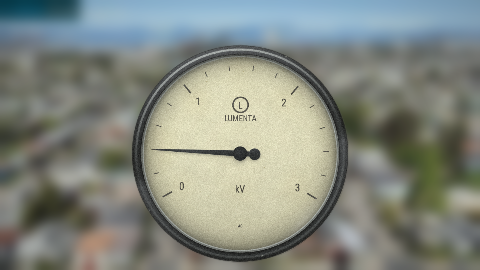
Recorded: value=0.4 unit=kV
